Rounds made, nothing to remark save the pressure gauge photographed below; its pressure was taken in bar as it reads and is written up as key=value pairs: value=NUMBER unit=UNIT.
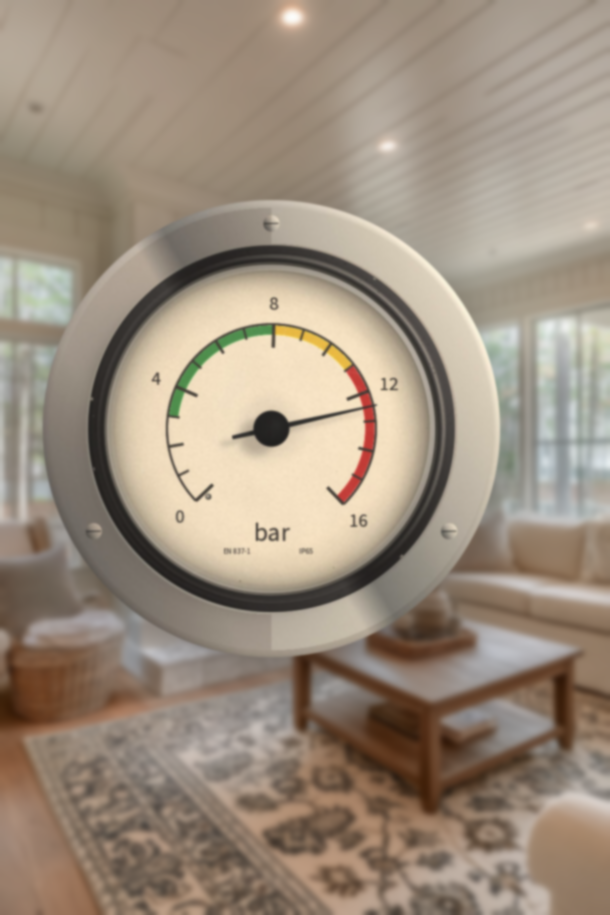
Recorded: value=12.5 unit=bar
